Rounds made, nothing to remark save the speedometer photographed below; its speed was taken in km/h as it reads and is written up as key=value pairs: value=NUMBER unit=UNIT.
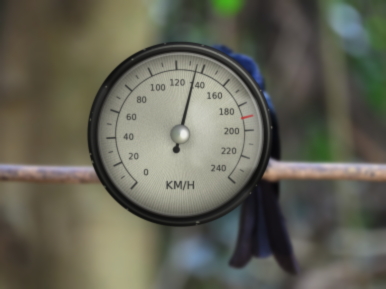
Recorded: value=135 unit=km/h
